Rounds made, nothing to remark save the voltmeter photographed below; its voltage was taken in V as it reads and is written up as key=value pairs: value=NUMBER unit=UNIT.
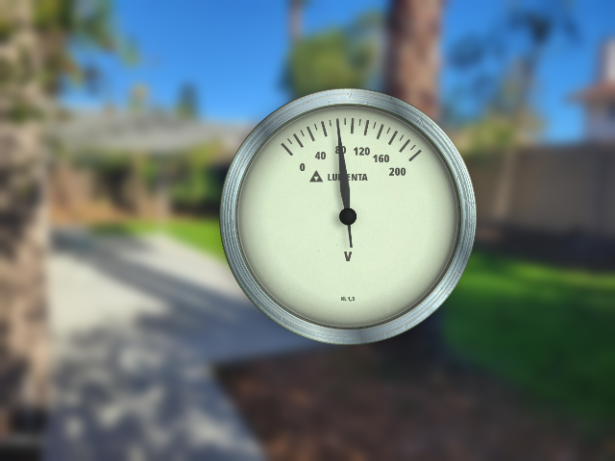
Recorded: value=80 unit=V
